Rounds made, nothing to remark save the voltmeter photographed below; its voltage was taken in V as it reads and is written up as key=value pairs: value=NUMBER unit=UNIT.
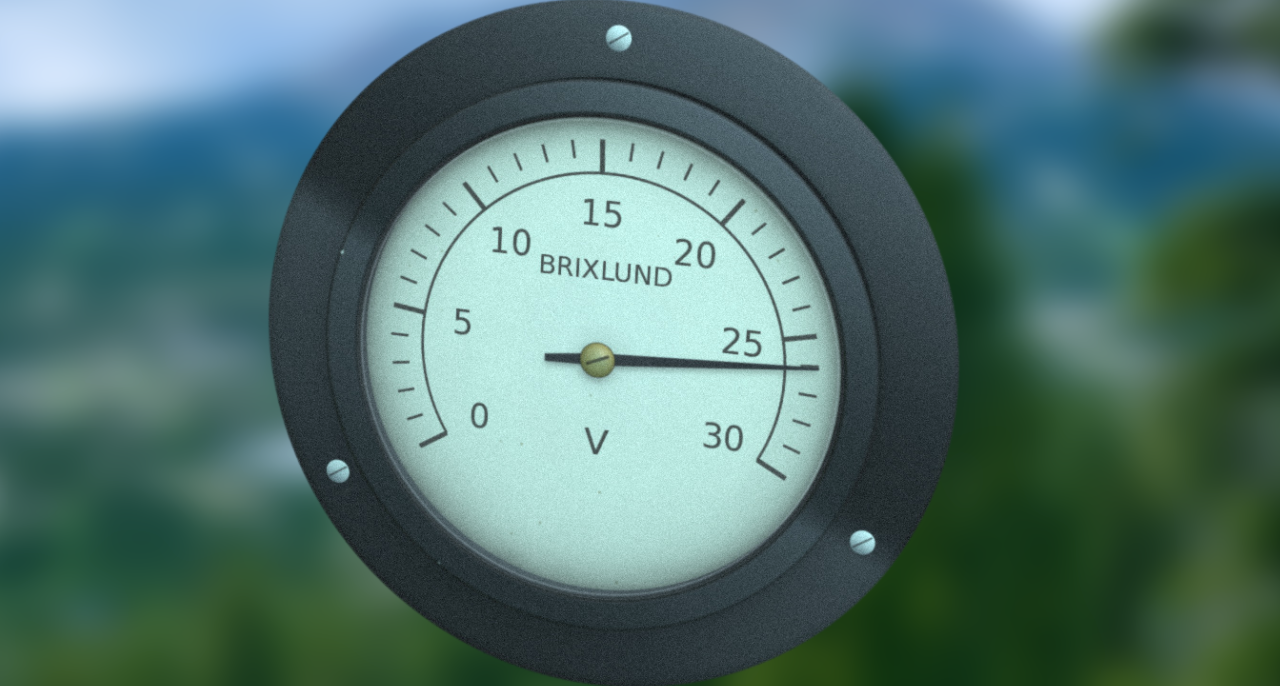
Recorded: value=26 unit=V
